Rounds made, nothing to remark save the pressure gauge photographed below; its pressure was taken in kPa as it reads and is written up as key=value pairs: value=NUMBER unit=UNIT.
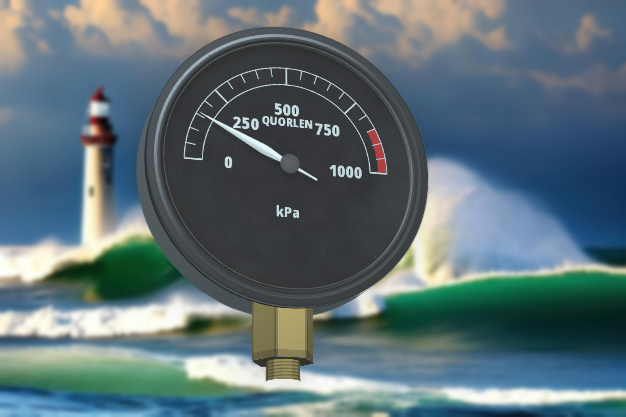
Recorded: value=150 unit=kPa
